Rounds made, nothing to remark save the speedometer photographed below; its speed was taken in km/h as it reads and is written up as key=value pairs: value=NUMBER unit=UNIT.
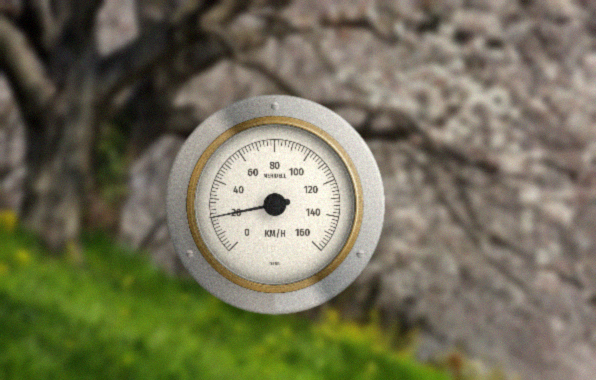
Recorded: value=20 unit=km/h
